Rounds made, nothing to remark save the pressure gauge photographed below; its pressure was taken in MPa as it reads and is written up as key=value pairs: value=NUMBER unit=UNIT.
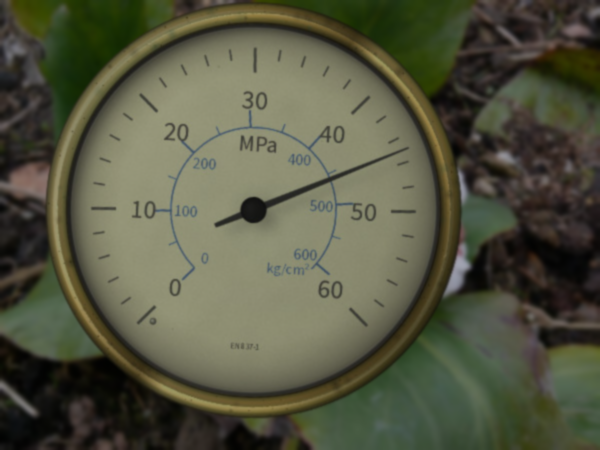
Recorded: value=45 unit=MPa
